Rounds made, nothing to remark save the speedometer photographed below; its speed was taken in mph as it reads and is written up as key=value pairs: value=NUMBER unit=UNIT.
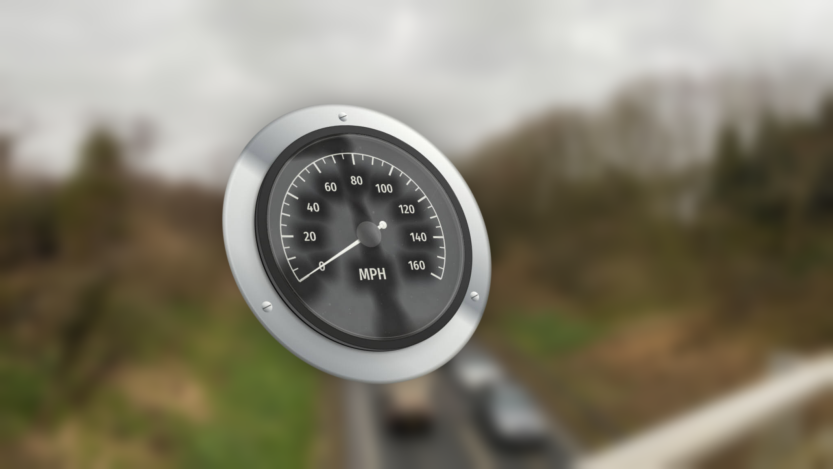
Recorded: value=0 unit=mph
